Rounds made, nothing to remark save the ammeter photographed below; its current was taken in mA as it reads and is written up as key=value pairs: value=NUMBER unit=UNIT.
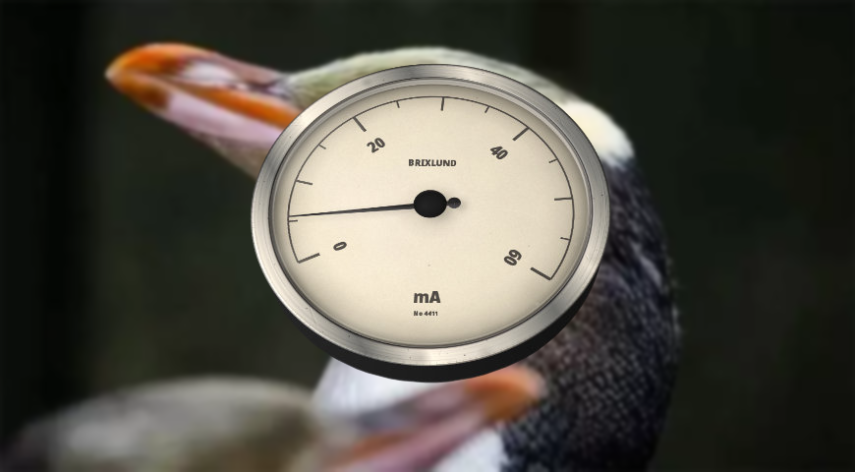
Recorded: value=5 unit=mA
